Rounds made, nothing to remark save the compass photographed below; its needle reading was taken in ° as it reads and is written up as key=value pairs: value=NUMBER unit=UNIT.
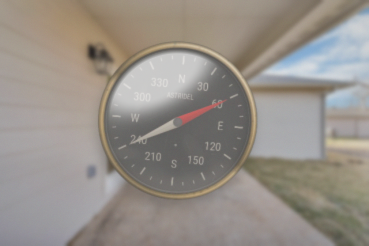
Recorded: value=60 unit=°
